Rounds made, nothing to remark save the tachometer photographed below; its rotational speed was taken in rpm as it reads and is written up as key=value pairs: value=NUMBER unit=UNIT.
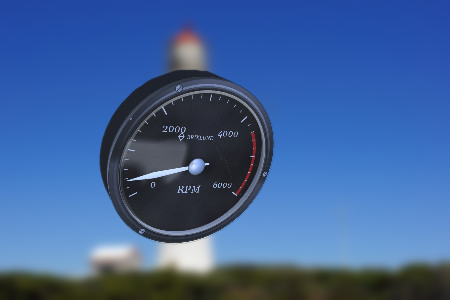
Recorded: value=400 unit=rpm
